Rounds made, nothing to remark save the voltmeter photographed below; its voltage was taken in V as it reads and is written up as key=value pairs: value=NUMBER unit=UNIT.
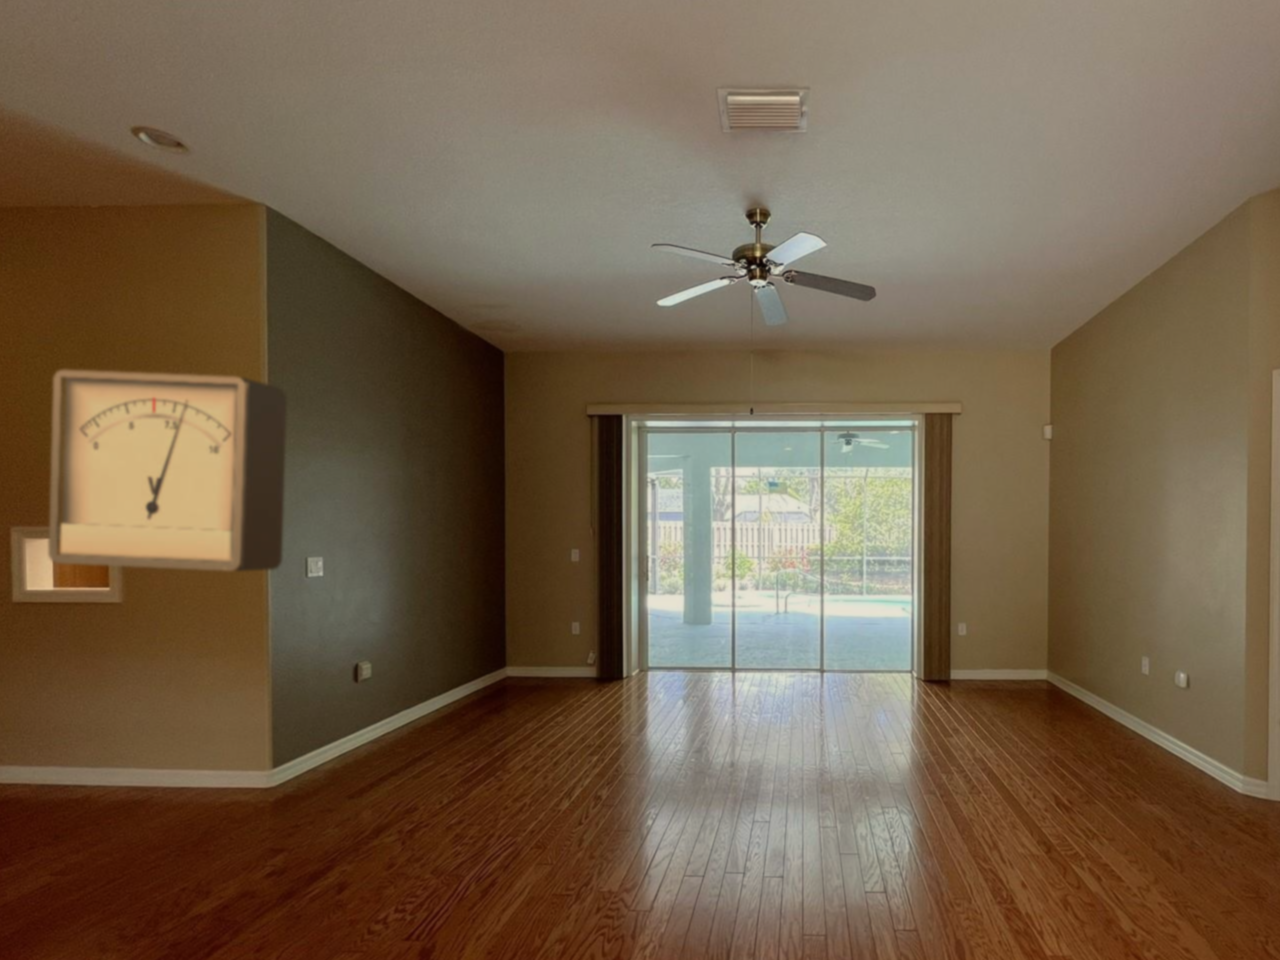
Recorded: value=8 unit=V
